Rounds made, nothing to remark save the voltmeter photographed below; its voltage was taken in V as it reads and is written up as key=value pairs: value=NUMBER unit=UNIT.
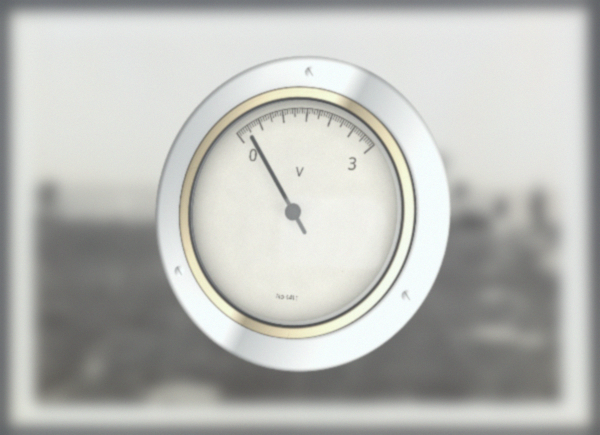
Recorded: value=0.25 unit=V
